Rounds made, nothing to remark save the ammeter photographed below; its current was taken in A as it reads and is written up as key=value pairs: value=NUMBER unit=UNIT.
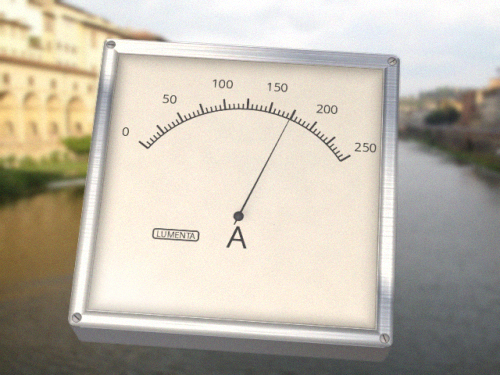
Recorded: value=175 unit=A
